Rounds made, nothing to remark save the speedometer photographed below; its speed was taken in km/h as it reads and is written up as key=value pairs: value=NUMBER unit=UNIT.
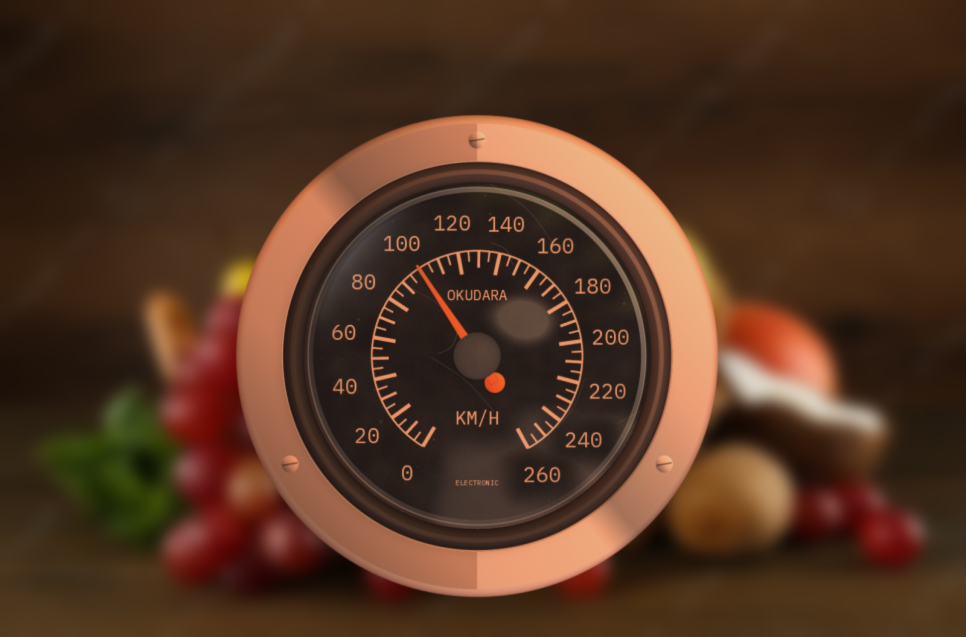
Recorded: value=100 unit=km/h
